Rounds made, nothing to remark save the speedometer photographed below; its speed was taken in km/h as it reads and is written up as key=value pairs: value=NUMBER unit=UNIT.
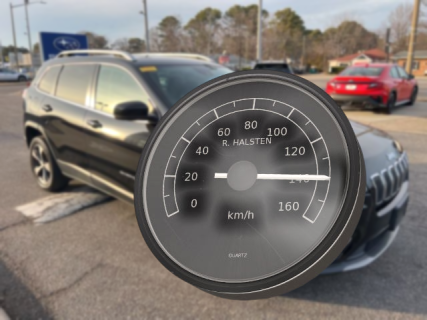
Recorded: value=140 unit=km/h
